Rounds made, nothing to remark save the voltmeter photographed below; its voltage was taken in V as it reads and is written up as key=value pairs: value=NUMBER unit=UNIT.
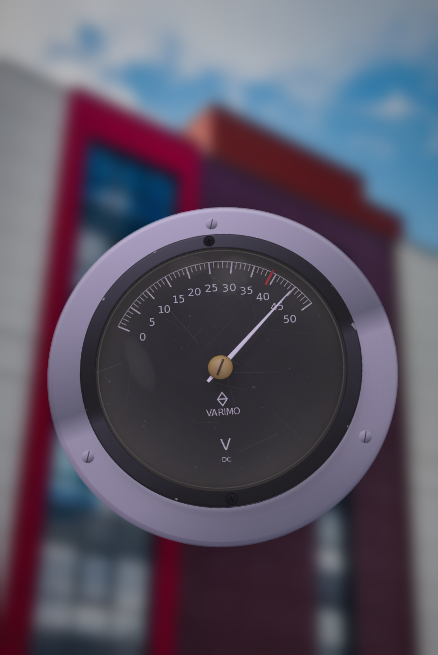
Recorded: value=45 unit=V
